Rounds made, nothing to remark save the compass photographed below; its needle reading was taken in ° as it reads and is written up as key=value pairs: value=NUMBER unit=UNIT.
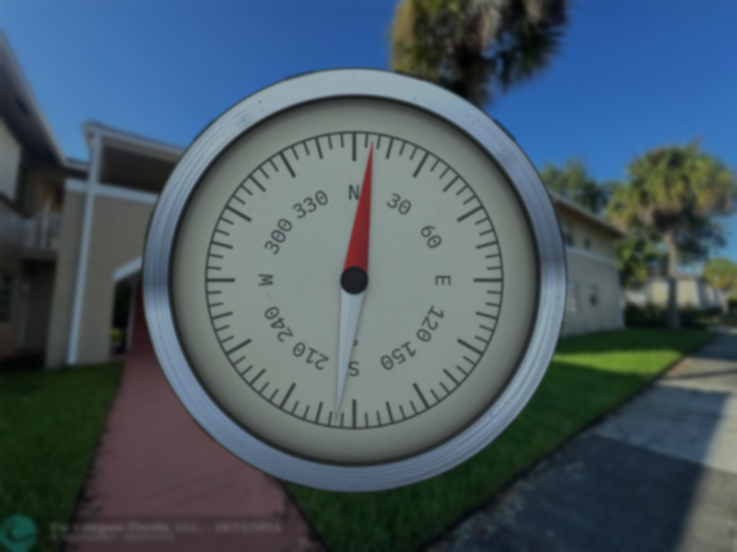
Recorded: value=7.5 unit=°
